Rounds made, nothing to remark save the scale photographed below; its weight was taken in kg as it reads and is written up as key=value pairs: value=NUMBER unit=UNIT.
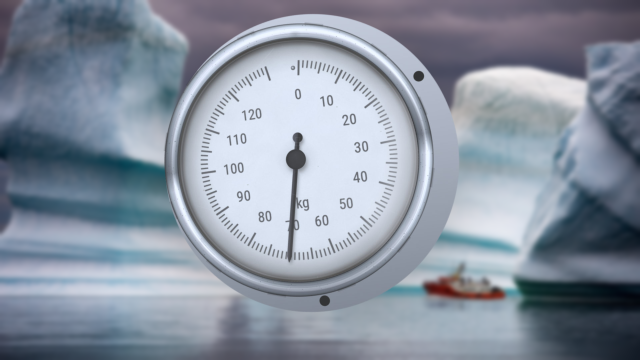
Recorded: value=70 unit=kg
